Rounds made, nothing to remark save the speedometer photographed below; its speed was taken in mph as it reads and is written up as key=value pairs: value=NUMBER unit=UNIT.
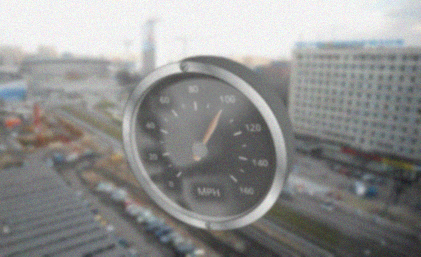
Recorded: value=100 unit=mph
